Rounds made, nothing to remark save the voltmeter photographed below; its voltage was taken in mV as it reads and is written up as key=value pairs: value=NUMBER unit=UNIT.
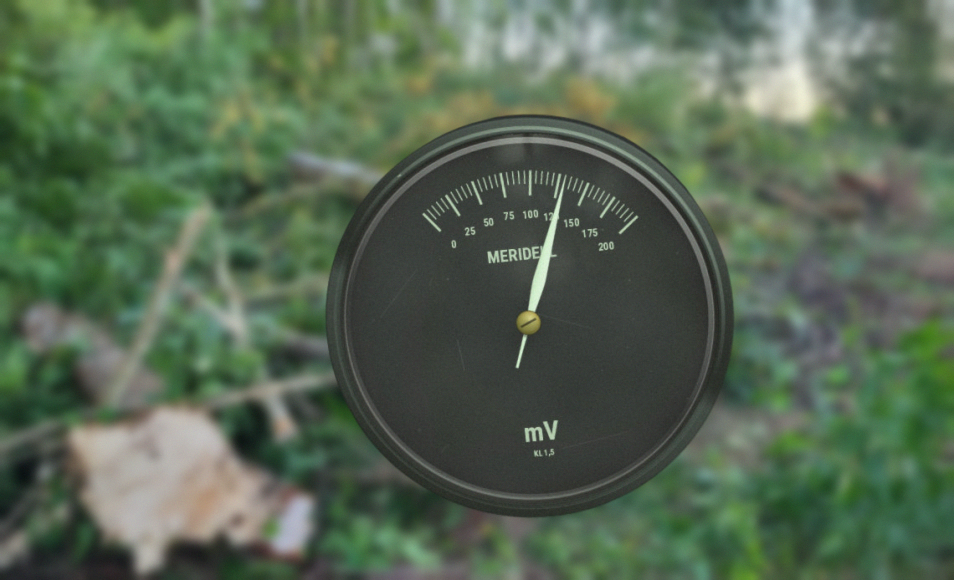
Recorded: value=130 unit=mV
